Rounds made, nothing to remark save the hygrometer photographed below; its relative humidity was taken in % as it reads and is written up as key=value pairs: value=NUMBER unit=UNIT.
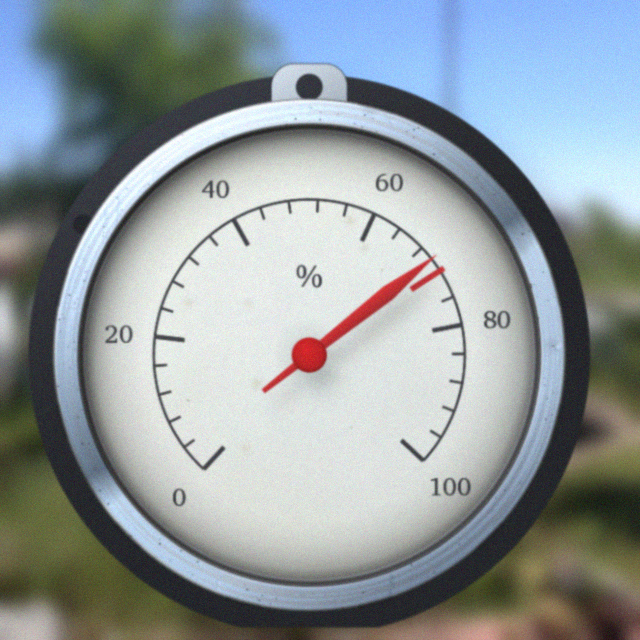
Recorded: value=70 unit=%
